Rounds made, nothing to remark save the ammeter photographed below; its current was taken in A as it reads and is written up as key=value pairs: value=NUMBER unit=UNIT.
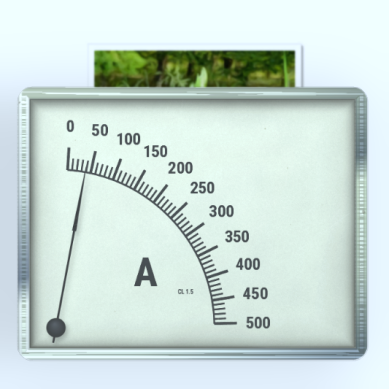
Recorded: value=40 unit=A
